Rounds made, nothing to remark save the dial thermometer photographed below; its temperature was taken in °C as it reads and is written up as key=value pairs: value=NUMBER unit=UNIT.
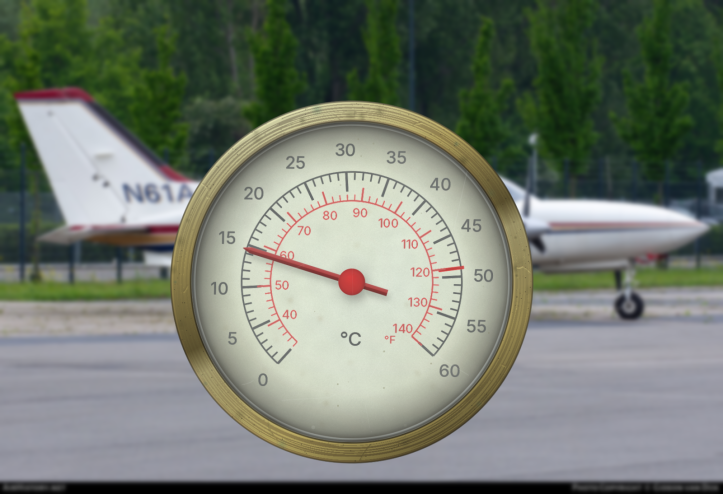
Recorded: value=14.5 unit=°C
